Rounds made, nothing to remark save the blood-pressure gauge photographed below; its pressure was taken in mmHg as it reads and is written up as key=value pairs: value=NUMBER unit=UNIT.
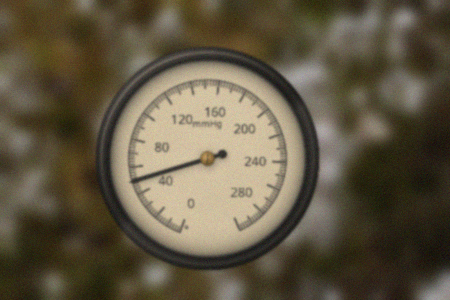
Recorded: value=50 unit=mmHg
